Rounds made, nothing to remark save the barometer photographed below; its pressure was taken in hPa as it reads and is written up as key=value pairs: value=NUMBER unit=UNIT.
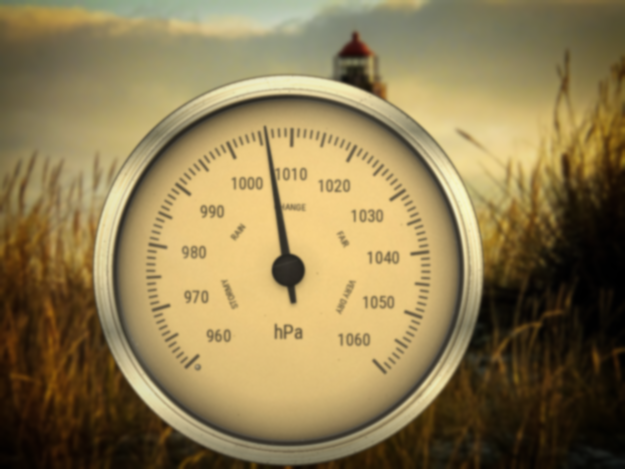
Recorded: value=1006 unit=hPa
